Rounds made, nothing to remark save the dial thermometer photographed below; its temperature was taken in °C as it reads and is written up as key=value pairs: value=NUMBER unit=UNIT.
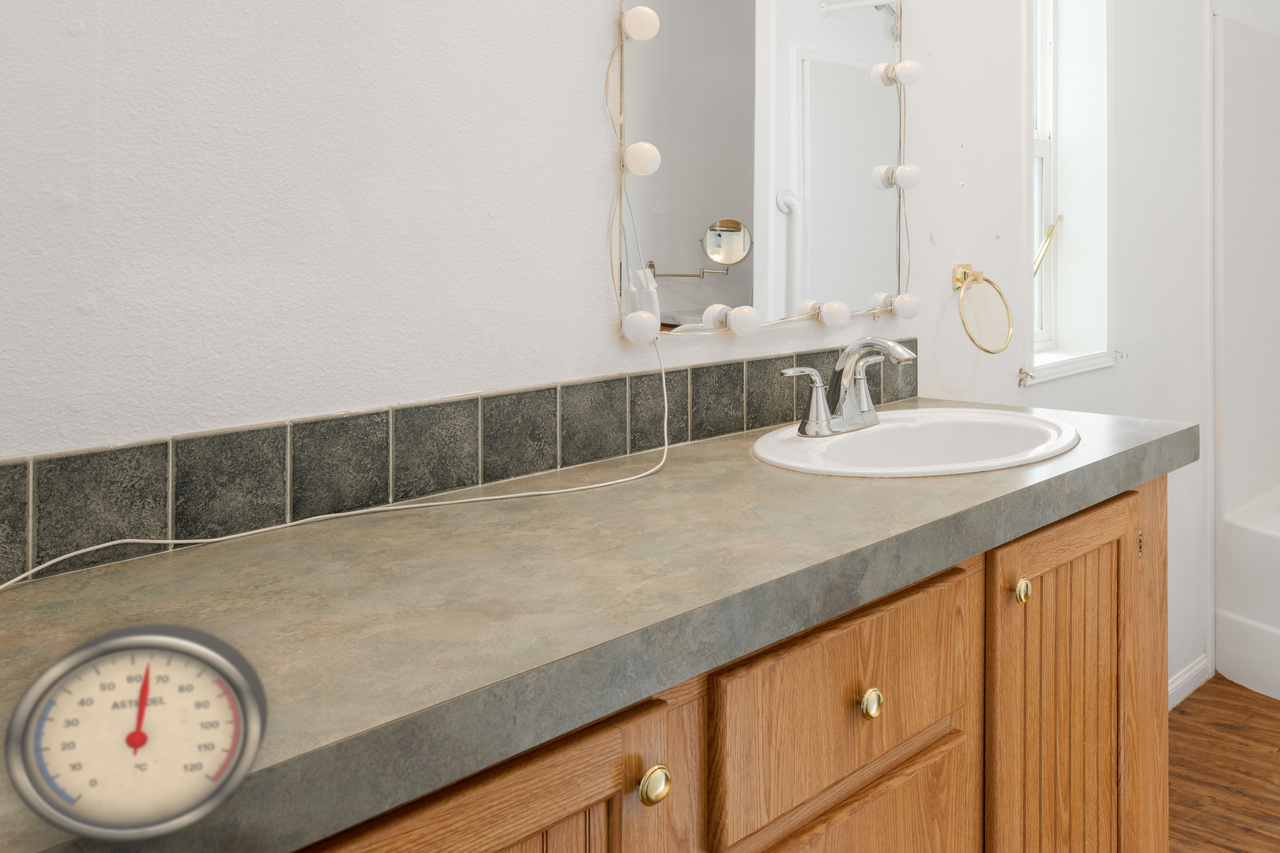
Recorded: value=65 unit=°C
